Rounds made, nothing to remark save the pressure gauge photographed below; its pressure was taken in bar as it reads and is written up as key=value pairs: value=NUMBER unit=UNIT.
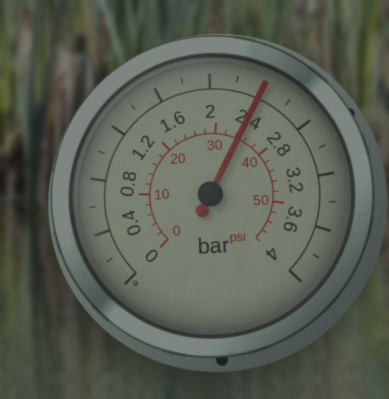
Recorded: value=2.4 unit=bar
